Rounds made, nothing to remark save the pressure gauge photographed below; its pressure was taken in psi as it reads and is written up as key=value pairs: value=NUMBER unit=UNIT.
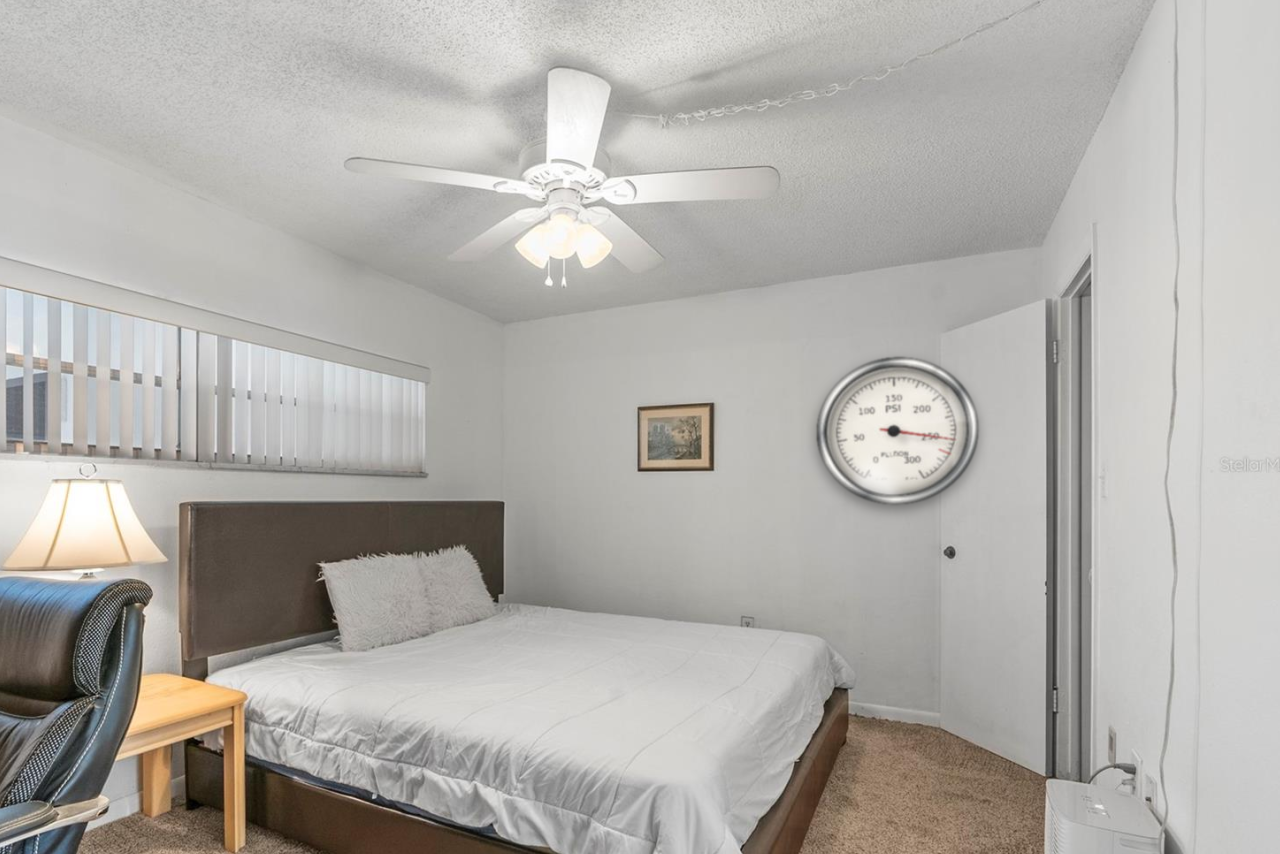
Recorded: value=250 unit=psi
